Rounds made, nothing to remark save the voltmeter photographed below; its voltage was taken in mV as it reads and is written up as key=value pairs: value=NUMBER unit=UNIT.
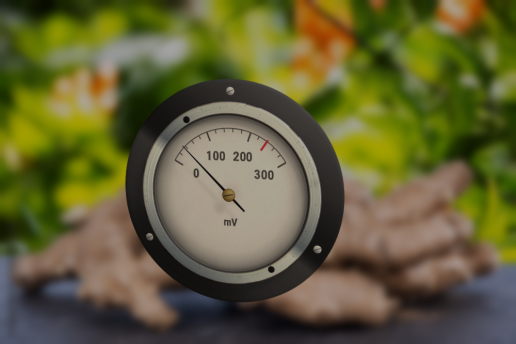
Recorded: value=40 unit=mV
